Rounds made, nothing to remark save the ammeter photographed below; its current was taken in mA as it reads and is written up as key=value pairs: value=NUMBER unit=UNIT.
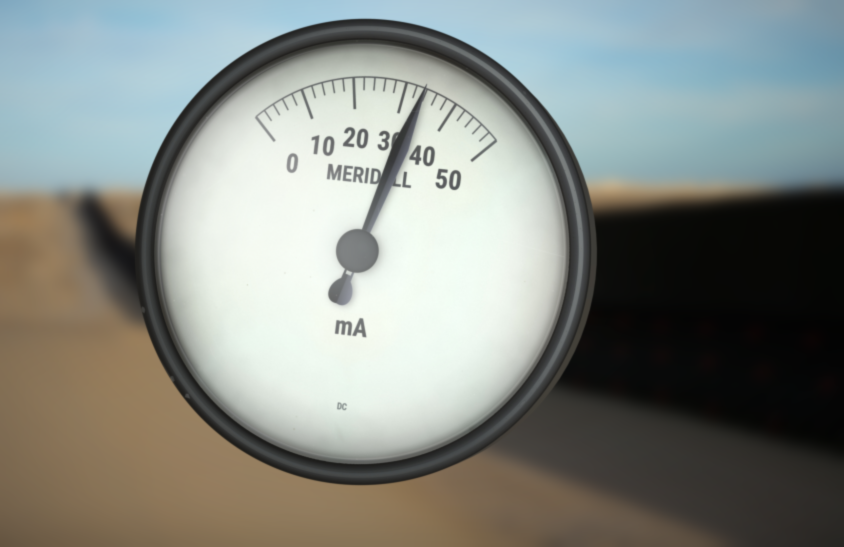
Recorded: value=34 unit=mA
